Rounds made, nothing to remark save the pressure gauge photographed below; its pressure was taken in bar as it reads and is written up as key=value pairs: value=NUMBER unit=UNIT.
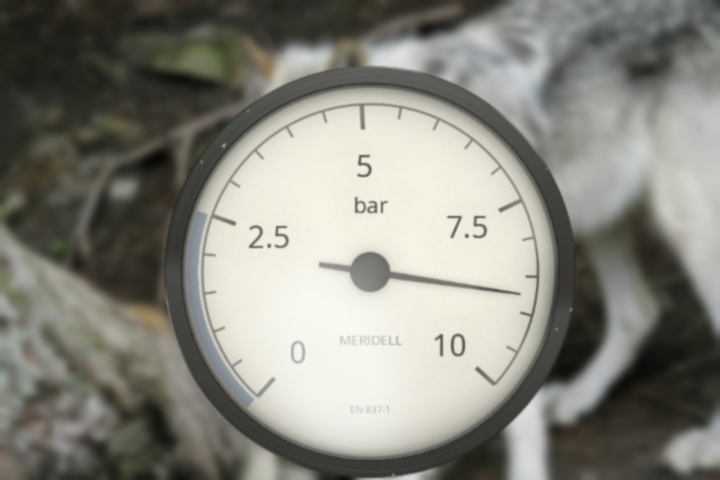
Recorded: value=8.75 unit=bar
